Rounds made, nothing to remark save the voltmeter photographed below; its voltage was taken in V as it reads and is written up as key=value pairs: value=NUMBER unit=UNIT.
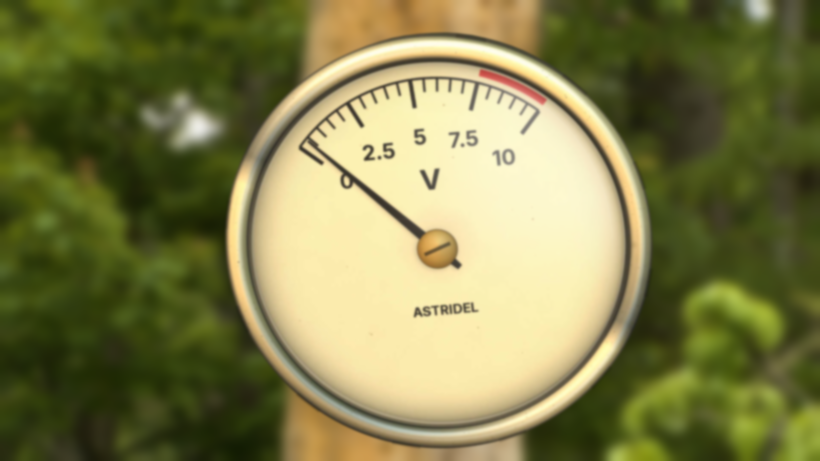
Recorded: value=0.5 unit=V
